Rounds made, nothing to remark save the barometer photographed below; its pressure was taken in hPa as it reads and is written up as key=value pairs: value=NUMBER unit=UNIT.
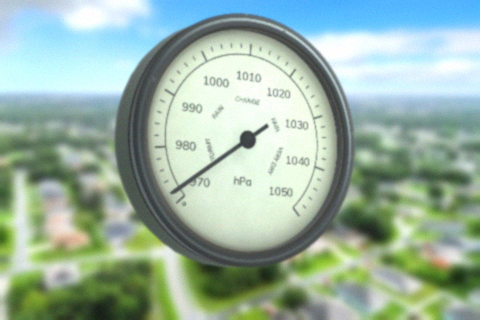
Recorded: value=972 unit=hPa
